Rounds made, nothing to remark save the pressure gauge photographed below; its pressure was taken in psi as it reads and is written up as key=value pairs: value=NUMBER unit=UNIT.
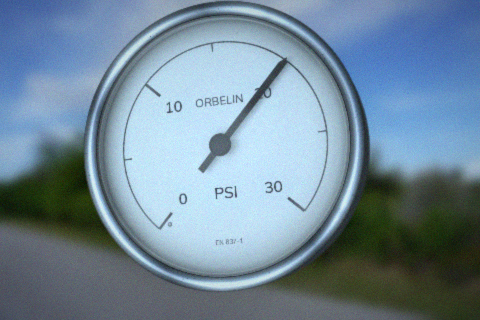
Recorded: value=20 unit=psi
